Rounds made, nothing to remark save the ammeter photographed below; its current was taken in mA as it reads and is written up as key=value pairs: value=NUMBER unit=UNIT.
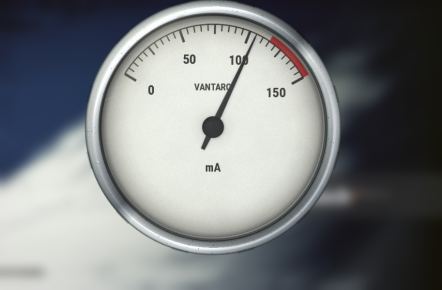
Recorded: value=105 unit=mA
